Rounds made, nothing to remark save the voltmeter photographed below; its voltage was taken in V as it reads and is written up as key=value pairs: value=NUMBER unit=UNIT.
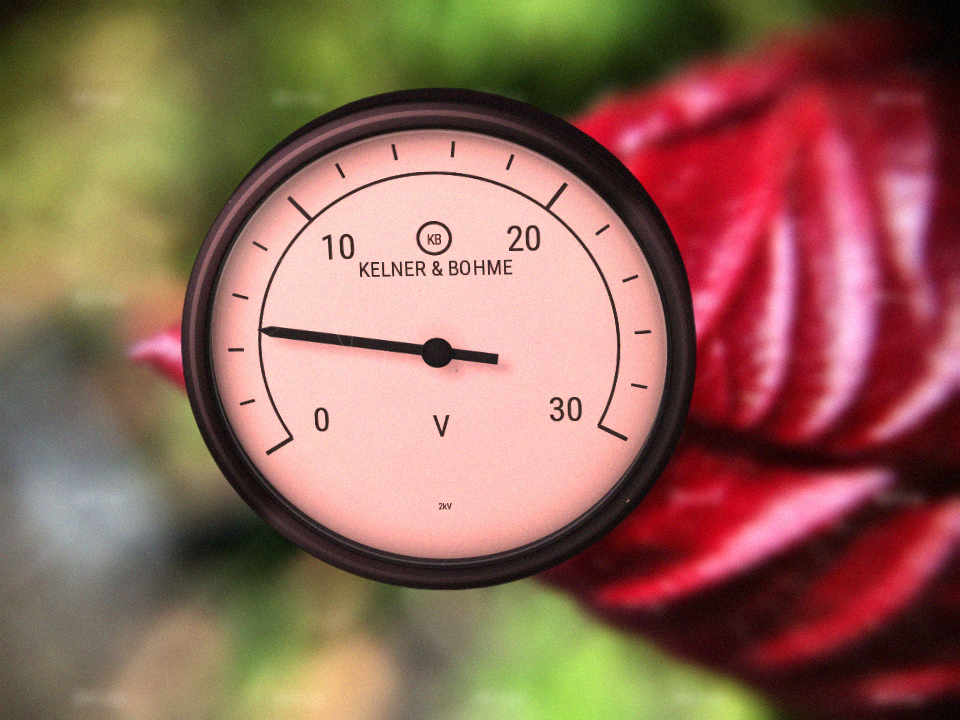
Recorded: value=5 unit=V
